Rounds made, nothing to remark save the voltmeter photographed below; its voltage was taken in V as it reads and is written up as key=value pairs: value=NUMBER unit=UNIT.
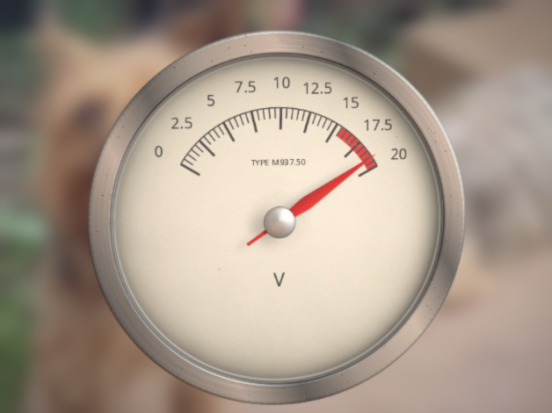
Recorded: value=19 unit=V
